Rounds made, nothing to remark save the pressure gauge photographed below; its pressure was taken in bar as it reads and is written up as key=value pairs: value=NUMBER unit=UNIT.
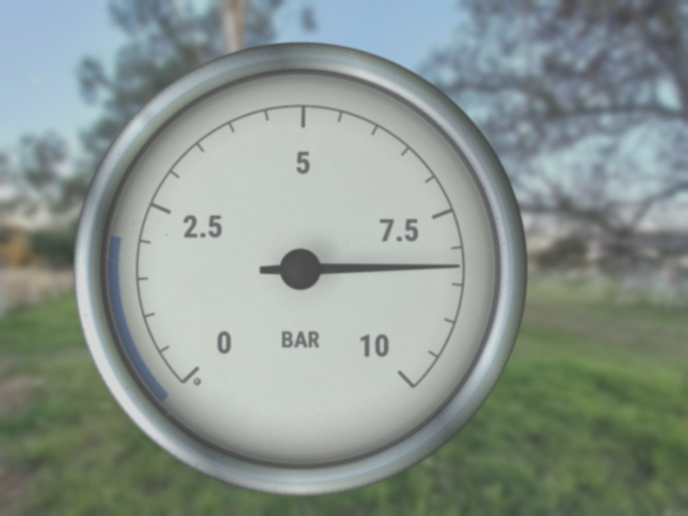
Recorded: value=8.25 unit=bar
